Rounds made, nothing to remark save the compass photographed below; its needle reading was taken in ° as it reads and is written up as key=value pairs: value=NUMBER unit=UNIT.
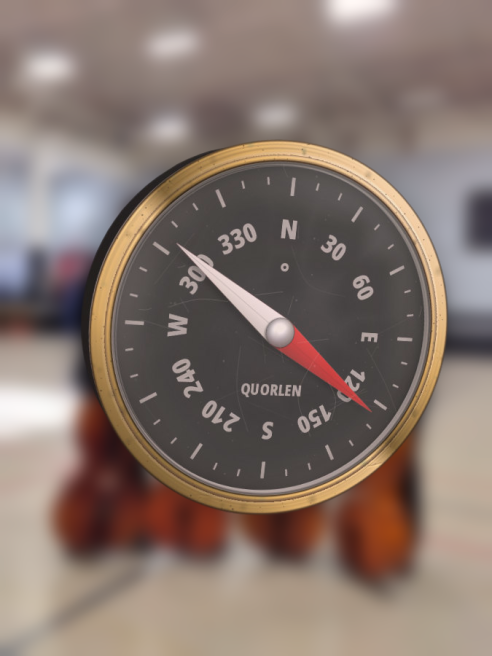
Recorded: value=125 unit=°
